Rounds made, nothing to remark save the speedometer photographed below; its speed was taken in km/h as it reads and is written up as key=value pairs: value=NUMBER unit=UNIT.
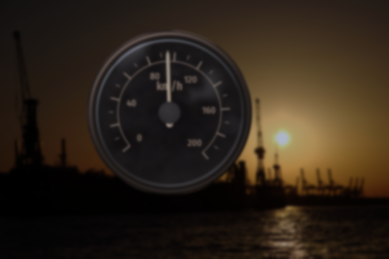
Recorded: value=95 unit=km/h
